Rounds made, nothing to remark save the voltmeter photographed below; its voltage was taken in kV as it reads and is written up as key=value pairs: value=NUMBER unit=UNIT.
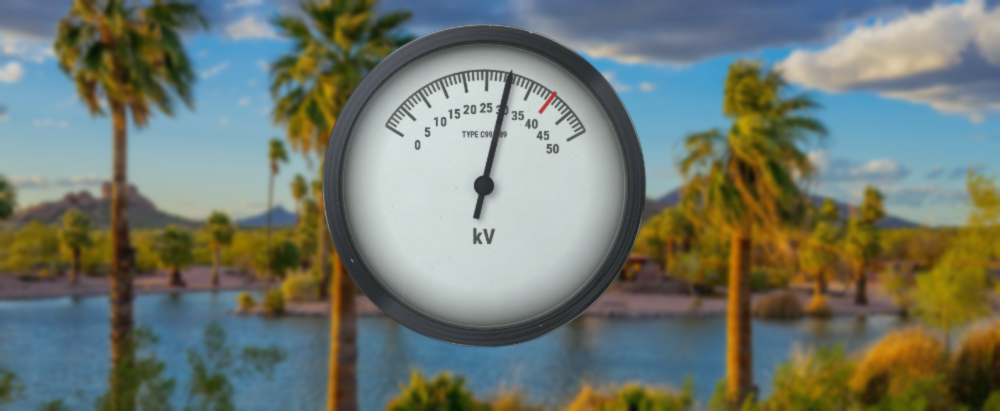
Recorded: value=30 unit=kV
